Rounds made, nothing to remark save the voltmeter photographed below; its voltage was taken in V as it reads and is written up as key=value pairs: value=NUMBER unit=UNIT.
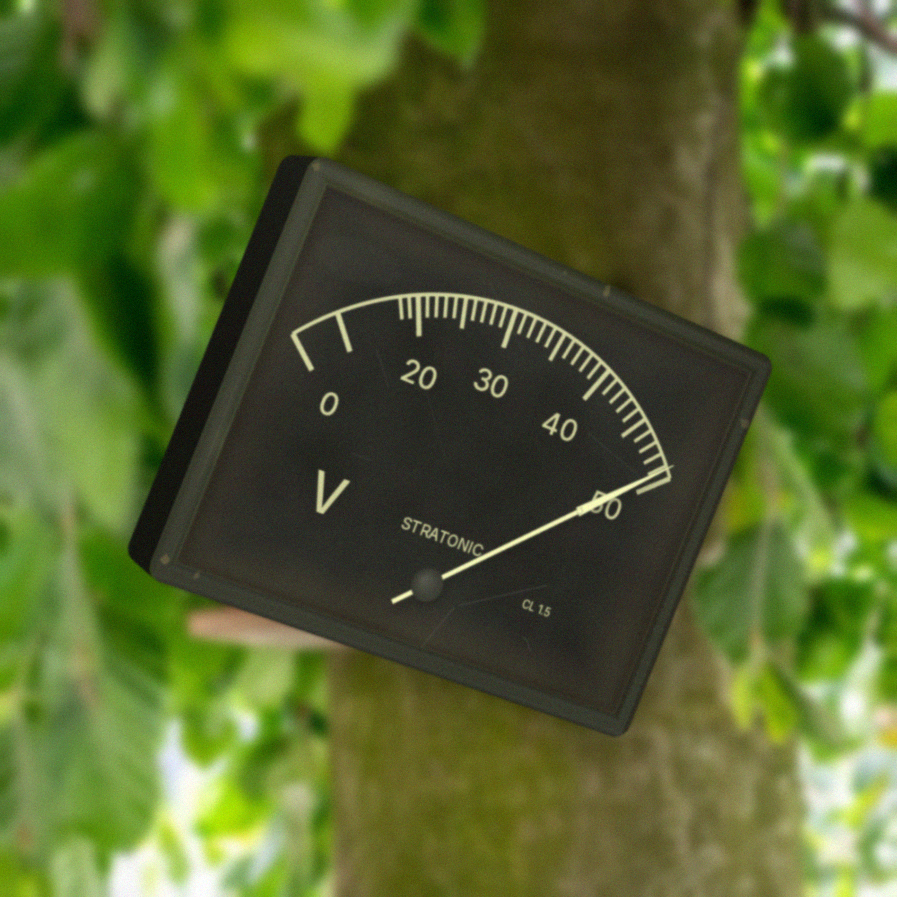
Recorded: value=49 unit=V
